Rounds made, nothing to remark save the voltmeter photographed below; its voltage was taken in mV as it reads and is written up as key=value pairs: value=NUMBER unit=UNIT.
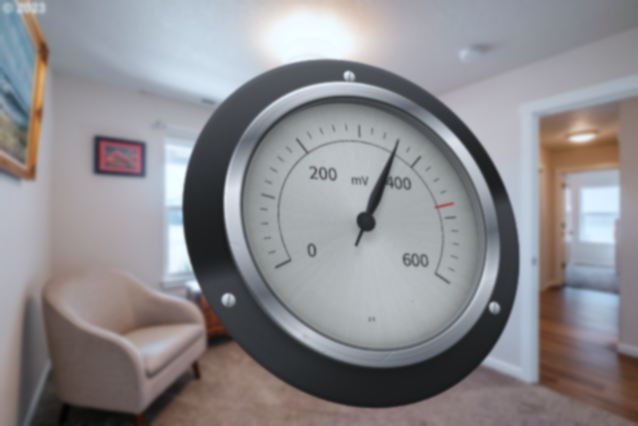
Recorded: value=360 unit=mV
